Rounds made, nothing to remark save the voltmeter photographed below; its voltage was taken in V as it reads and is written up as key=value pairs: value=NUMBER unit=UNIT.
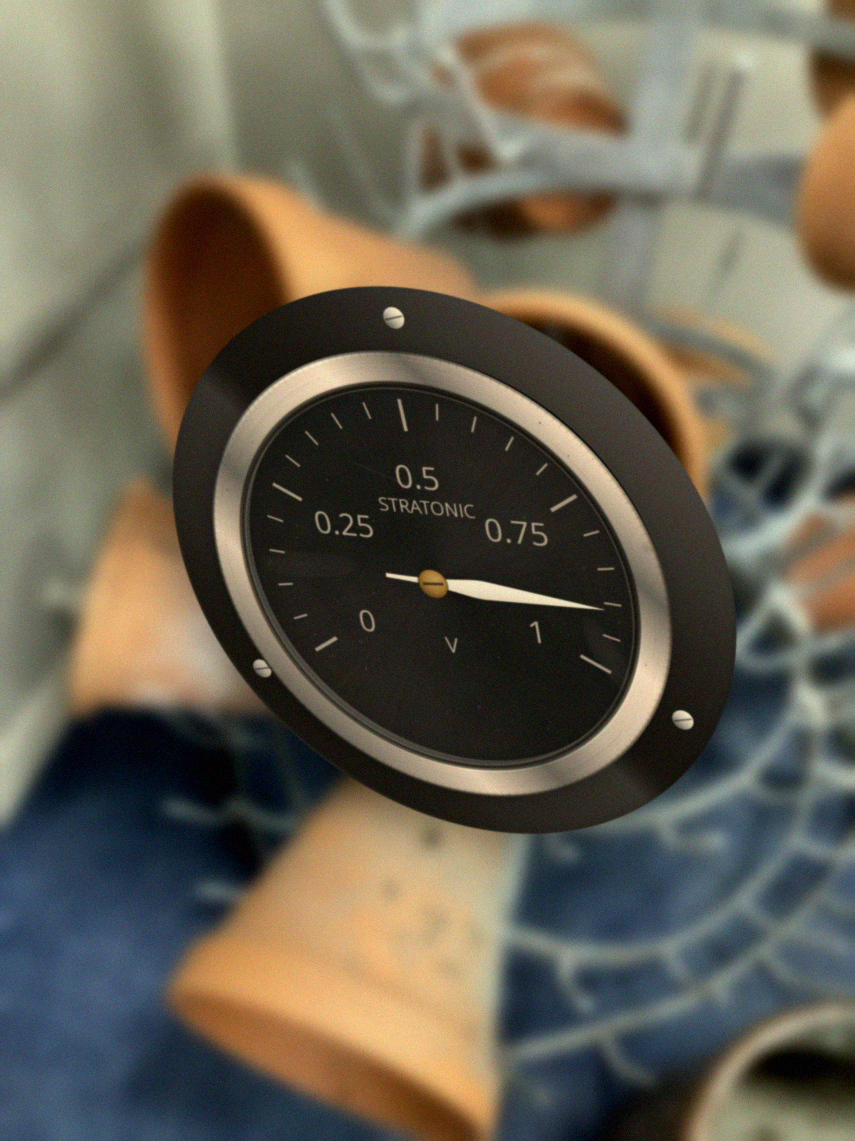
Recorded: value=0.9 unit=V
